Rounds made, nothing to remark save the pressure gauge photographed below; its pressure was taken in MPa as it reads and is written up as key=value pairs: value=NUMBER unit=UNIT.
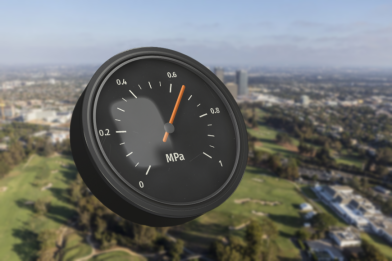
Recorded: value=0.65 unit=MPa
